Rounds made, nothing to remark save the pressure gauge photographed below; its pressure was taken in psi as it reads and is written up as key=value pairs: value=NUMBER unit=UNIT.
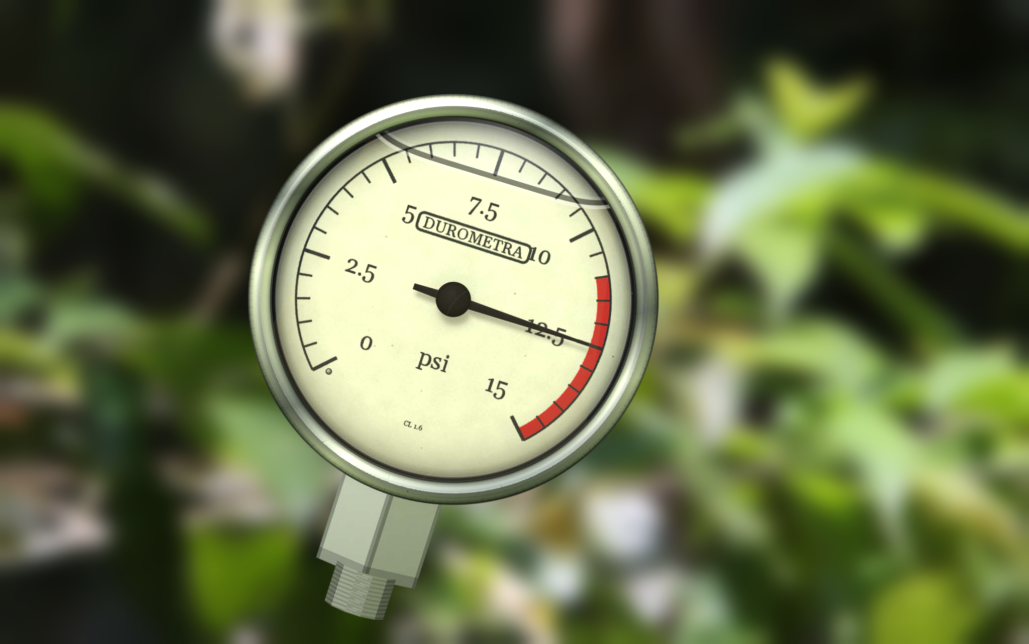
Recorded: value=12.5 unit=psi
